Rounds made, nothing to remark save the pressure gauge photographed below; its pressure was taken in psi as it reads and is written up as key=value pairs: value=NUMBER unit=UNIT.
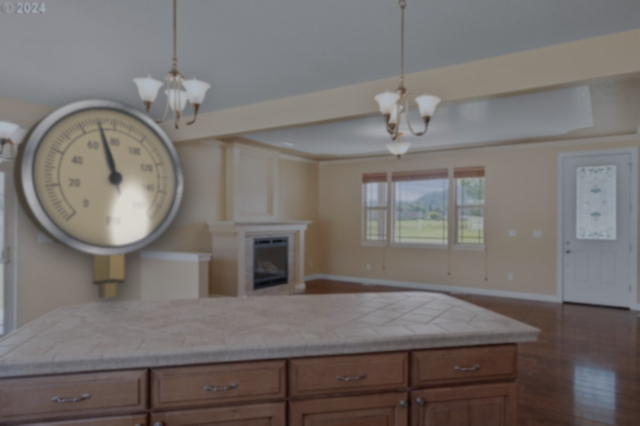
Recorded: value=70 unit=psi
